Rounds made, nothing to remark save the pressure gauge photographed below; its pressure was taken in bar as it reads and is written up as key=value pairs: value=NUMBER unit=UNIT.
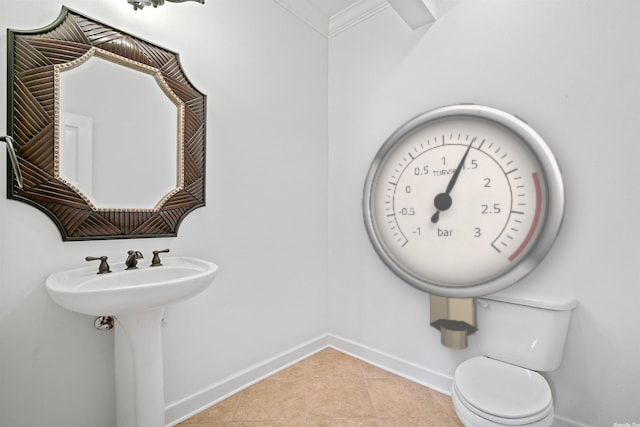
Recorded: value=1.4 unit=bar
